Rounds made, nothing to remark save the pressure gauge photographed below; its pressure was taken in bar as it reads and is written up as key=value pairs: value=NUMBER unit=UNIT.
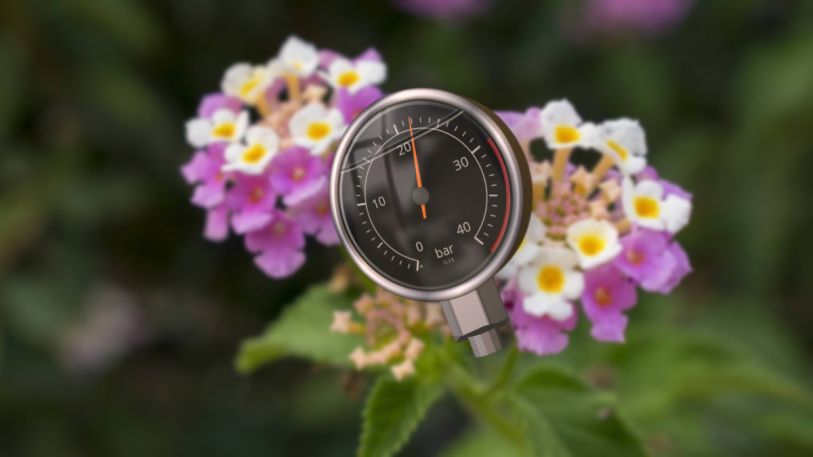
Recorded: value=22 unit=bar
